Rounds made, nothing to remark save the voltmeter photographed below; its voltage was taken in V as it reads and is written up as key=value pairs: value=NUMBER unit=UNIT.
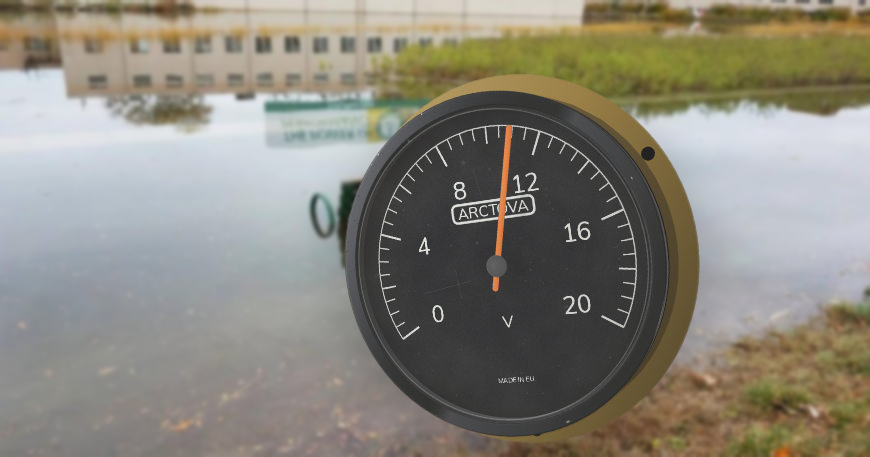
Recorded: value=11 unit=V
